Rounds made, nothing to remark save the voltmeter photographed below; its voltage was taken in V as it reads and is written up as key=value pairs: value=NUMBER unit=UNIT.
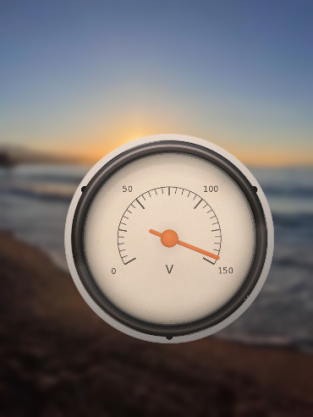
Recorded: value=145 unit=V
